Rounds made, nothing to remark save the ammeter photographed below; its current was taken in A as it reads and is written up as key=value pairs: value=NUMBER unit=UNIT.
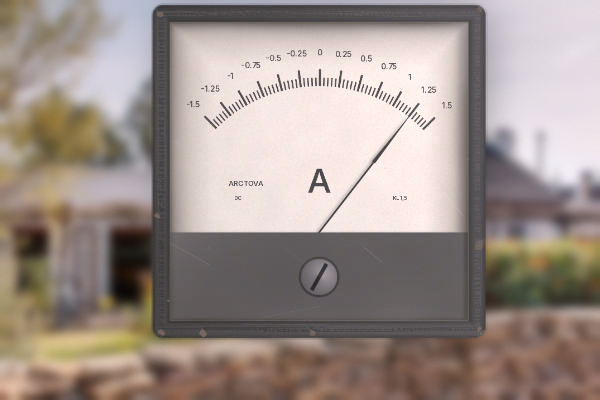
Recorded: value=1.25 unit=A
